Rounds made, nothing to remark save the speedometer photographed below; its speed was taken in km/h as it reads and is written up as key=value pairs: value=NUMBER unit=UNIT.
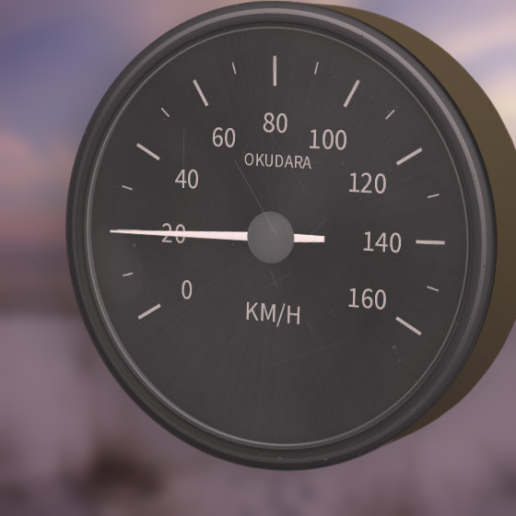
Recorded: value=20 unit=km/h
